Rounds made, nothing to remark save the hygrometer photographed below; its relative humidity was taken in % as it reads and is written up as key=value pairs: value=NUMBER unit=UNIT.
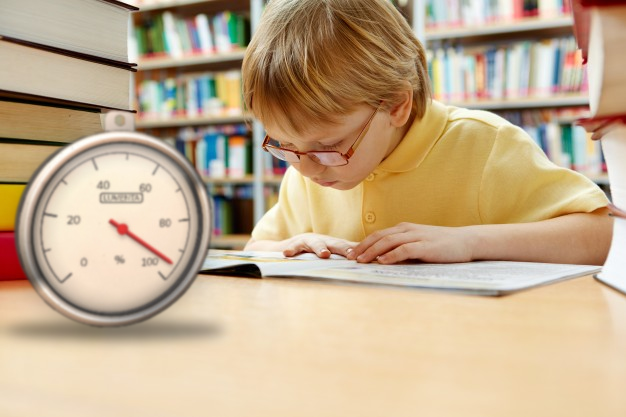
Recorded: value=95 unit=%
